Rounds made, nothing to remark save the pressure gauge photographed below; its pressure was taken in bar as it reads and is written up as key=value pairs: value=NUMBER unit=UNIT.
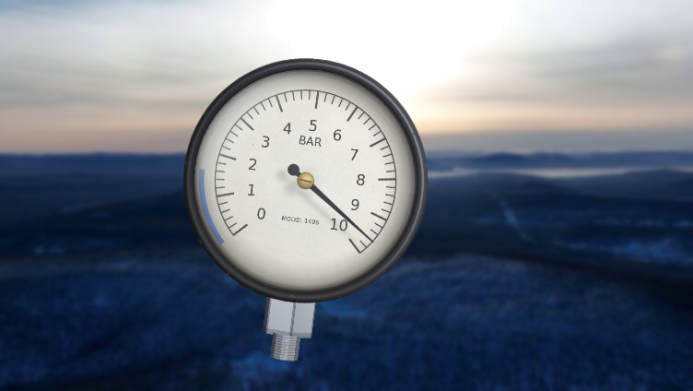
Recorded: value=9.6 unit=bar
